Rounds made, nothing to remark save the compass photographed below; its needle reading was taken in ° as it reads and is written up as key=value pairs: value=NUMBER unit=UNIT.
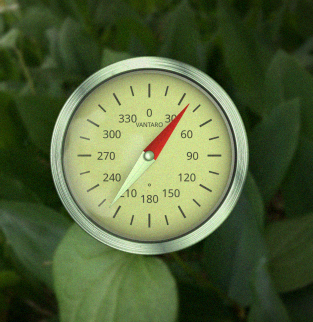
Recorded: value=37.5 unit=°
